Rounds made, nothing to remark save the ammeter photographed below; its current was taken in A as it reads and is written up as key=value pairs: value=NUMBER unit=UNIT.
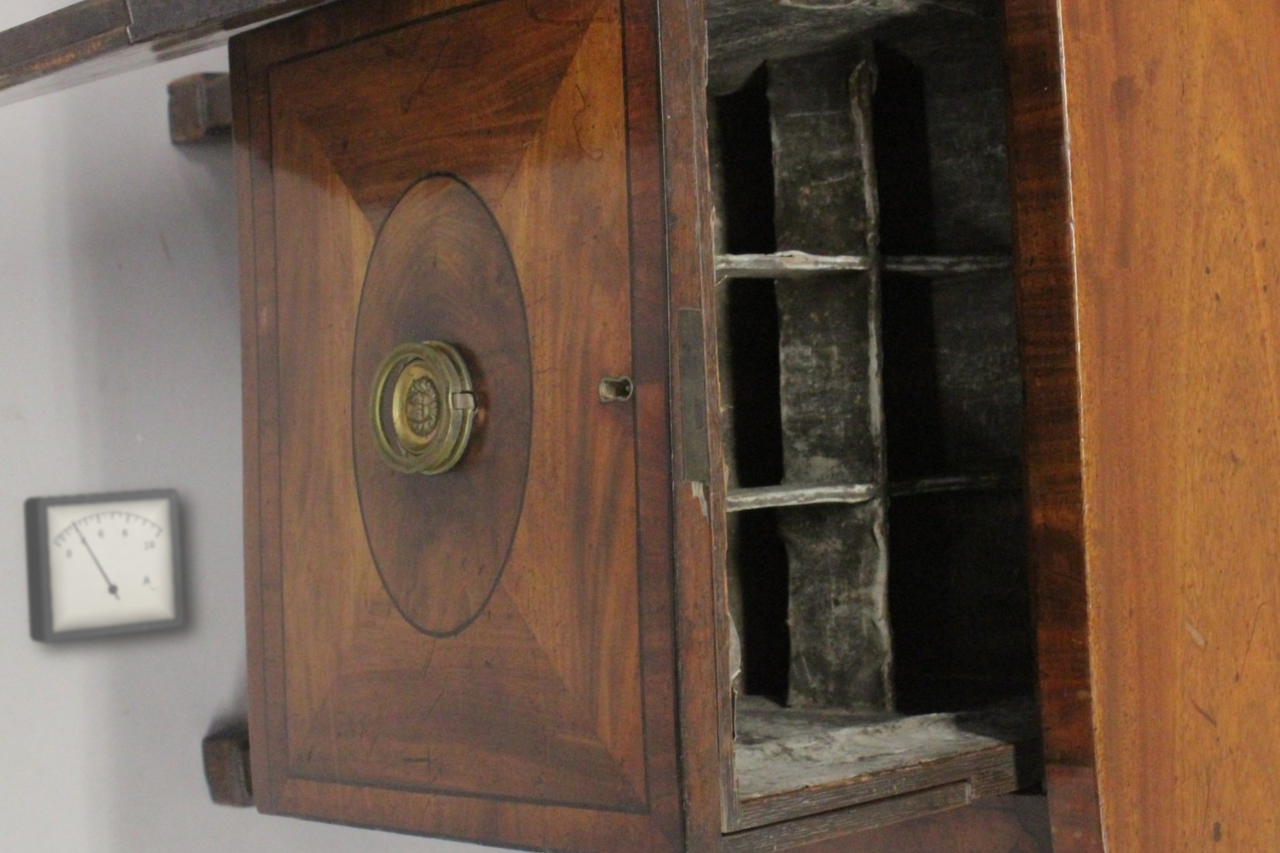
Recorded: value=4 unit=A
